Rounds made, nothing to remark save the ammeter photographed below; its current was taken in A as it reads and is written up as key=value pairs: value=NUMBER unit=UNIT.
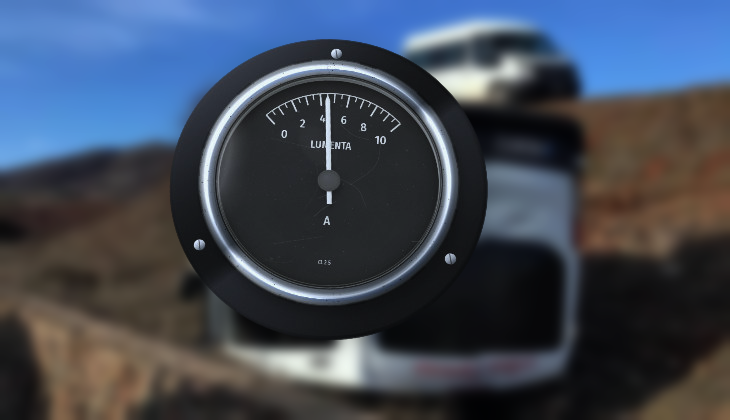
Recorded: value=4.5 unit=A
